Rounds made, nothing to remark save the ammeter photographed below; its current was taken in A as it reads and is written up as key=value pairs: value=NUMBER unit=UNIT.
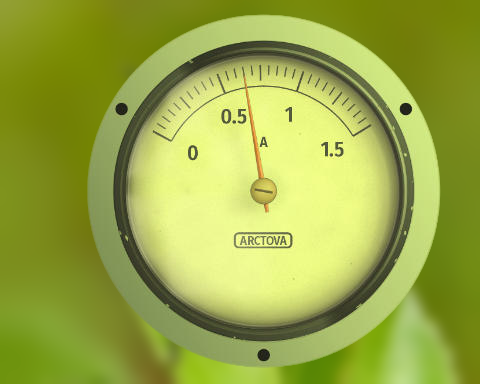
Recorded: value=0.65 unit=A
